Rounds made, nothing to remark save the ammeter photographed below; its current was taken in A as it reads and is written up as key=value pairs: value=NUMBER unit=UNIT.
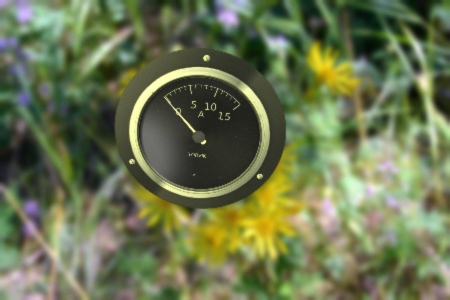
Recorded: value=0 unit=A
